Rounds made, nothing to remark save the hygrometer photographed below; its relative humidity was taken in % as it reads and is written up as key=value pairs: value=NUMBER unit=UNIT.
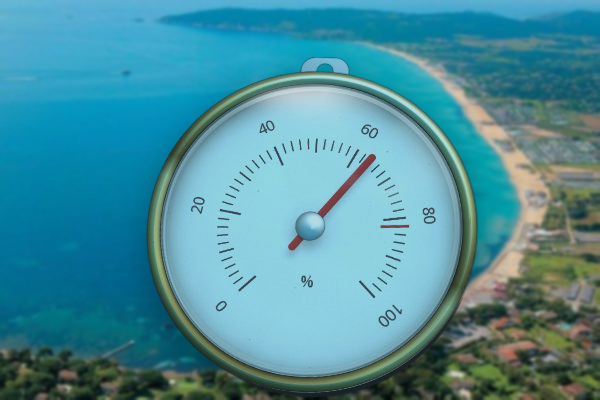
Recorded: value=64 unit=%
